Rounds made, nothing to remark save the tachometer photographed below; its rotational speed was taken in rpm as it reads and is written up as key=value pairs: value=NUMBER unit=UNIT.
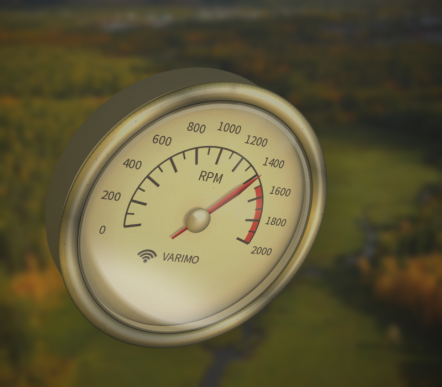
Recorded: value=1400 unit=rpm
